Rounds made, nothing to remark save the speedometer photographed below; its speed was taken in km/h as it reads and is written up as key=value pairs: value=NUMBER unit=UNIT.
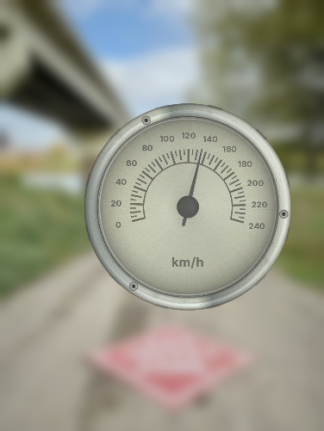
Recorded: value=135 unit=km/h
